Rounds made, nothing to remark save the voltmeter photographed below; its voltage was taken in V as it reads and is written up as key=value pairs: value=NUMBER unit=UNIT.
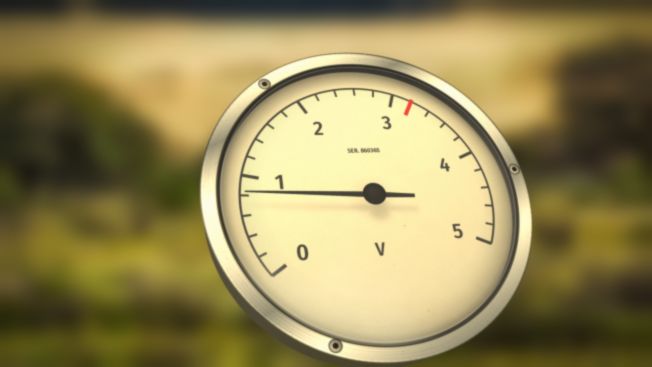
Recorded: value=0.8 unit=V
